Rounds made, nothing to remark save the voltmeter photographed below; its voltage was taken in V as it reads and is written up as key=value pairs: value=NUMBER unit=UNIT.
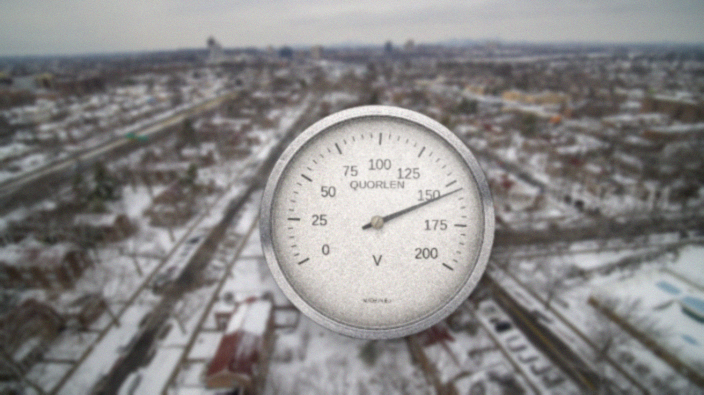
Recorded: value=155 unit=V
